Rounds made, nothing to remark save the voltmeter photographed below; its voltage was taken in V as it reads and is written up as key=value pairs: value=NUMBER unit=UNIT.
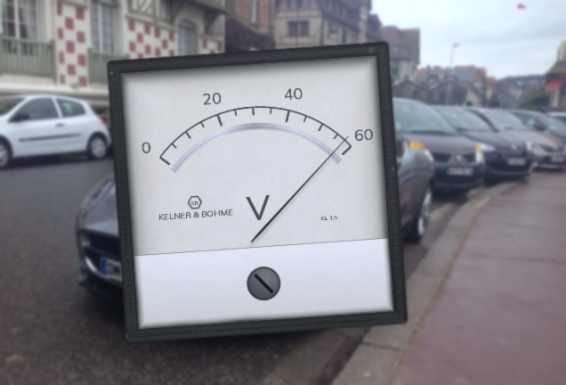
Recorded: value=57.5 unit=V
